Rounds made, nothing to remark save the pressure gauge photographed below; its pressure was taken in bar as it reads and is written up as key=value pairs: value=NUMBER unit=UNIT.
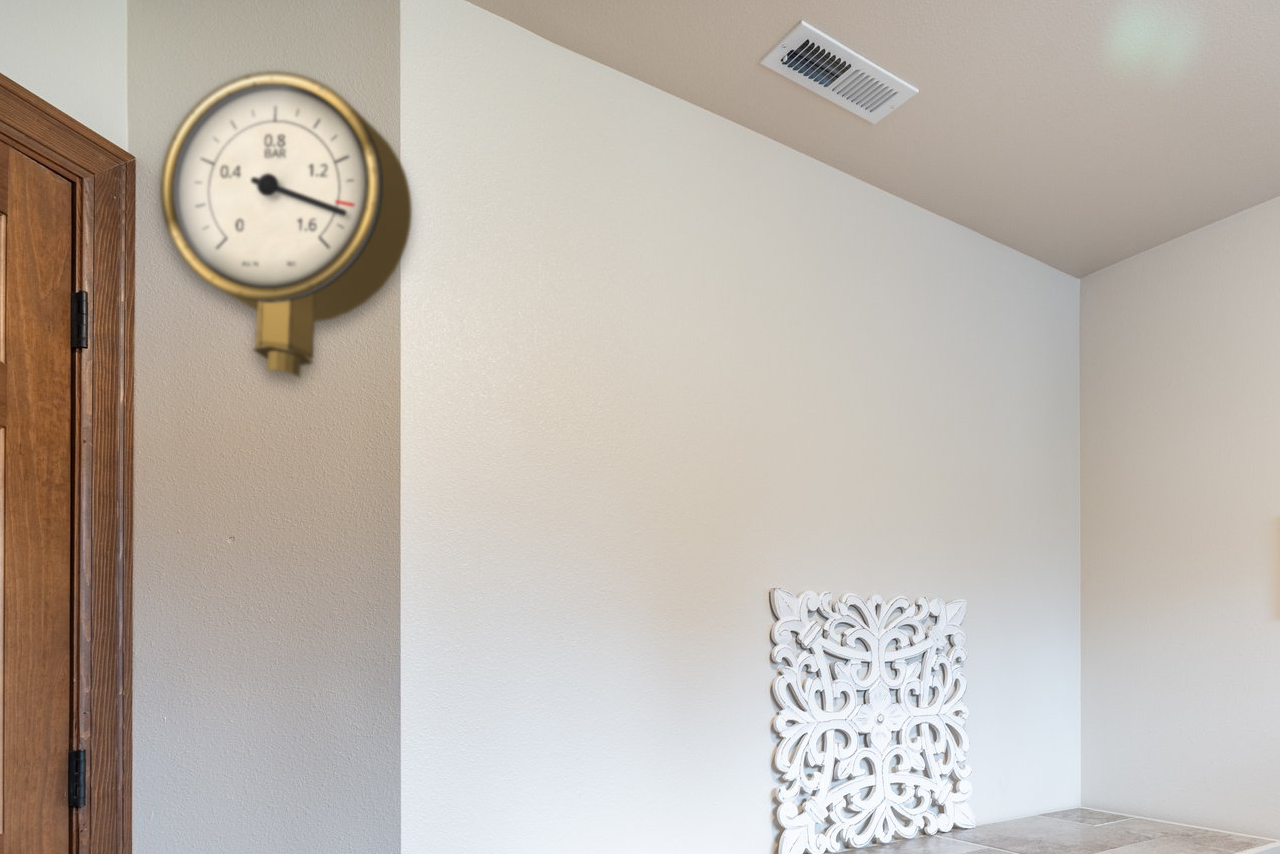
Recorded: value=1.45 unit=bar
